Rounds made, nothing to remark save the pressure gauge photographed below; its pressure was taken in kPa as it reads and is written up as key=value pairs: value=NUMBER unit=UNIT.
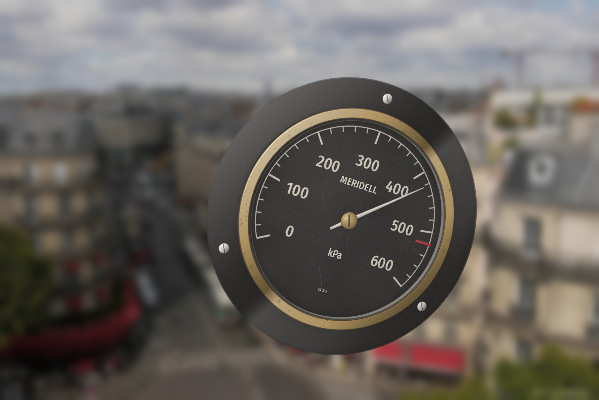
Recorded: value=420 unit=kPa
